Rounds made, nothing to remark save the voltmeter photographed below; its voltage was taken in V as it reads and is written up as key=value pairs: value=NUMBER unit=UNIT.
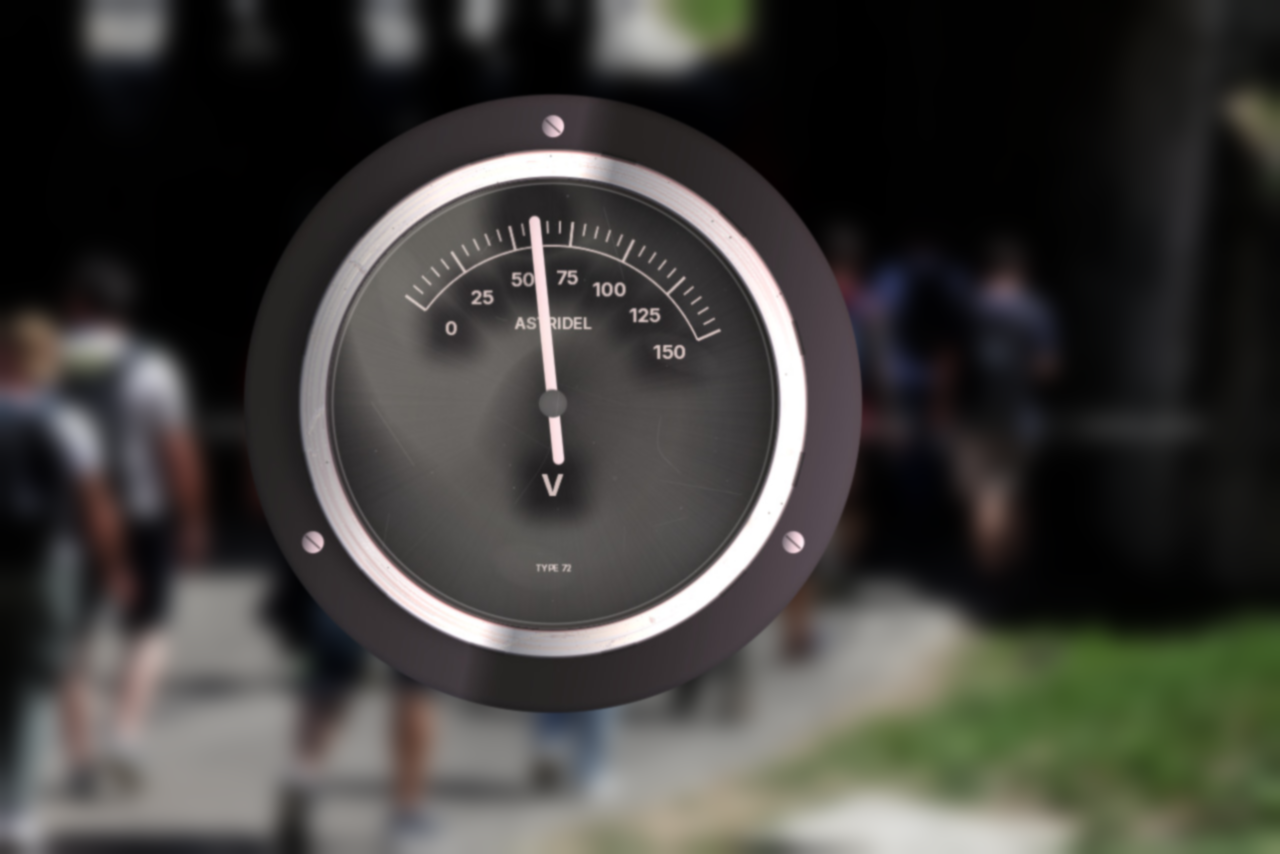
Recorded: value=60 unit=V
